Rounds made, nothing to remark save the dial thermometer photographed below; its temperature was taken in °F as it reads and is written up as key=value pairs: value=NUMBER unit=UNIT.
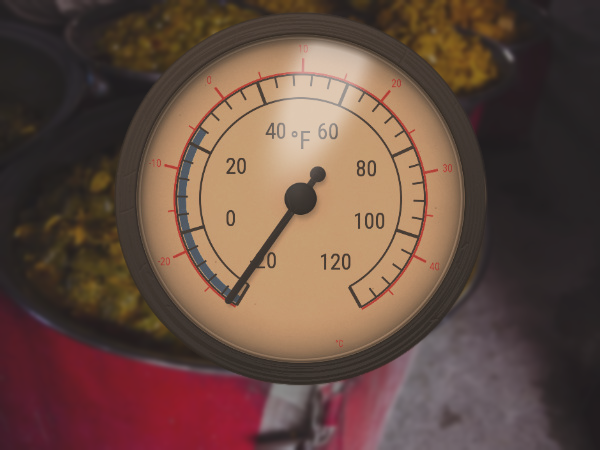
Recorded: value=-18 unit=°F
